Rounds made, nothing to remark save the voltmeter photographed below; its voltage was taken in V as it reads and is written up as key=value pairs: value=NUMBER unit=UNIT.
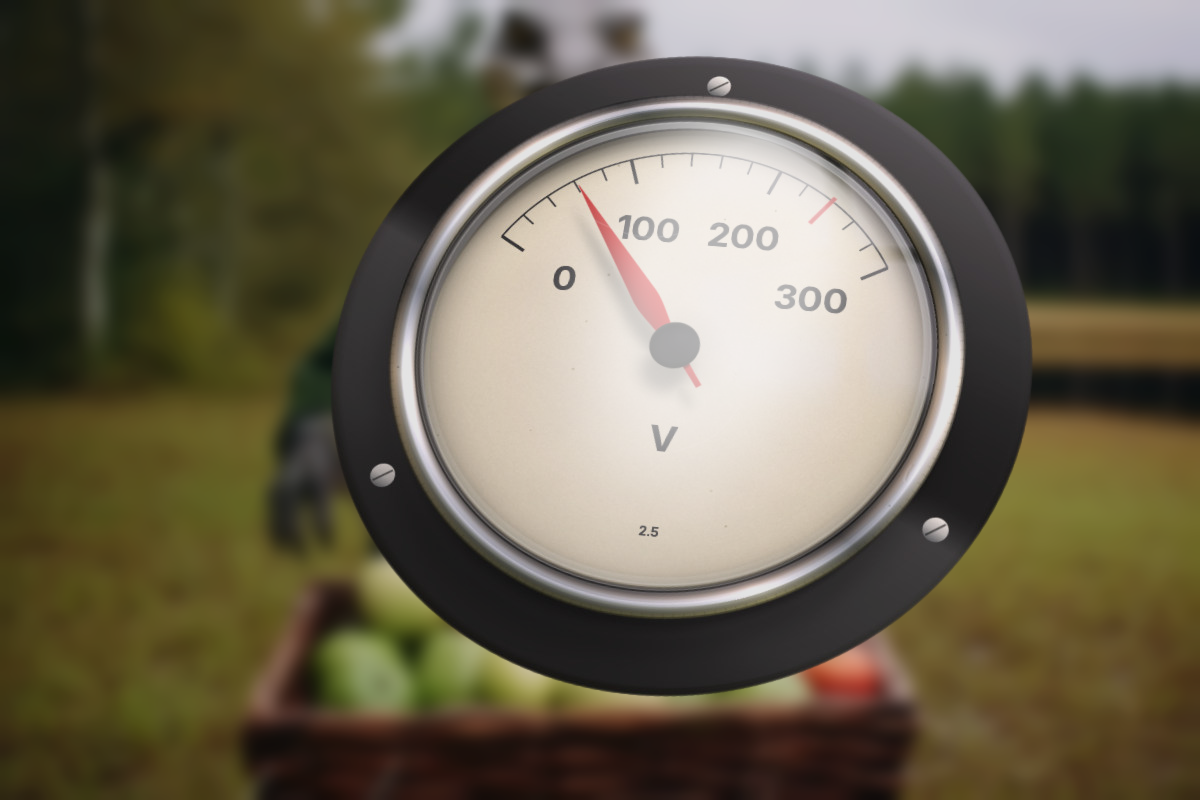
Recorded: value=60 unit=V
